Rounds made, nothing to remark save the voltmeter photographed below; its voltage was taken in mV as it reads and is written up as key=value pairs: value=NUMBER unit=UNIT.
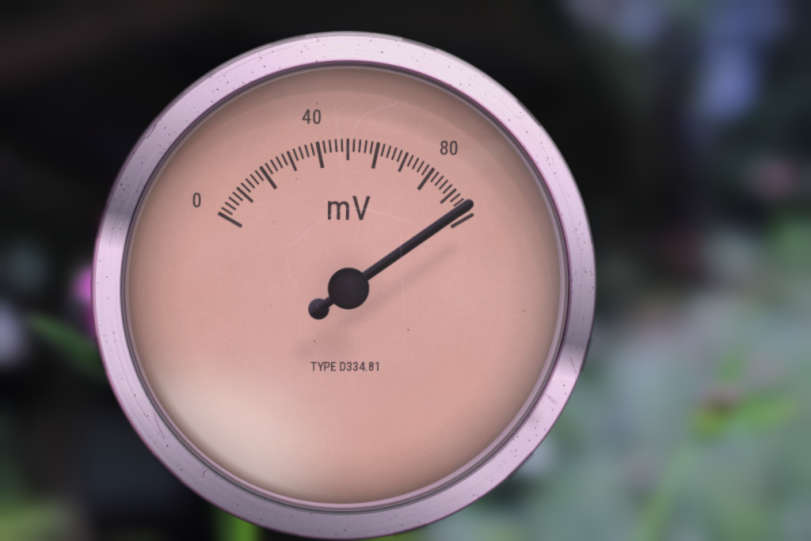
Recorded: value=96 unit=mV
